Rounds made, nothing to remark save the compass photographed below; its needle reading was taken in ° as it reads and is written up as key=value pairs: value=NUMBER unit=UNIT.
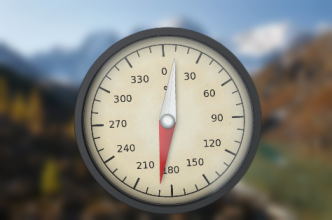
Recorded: value=190 unit=°
